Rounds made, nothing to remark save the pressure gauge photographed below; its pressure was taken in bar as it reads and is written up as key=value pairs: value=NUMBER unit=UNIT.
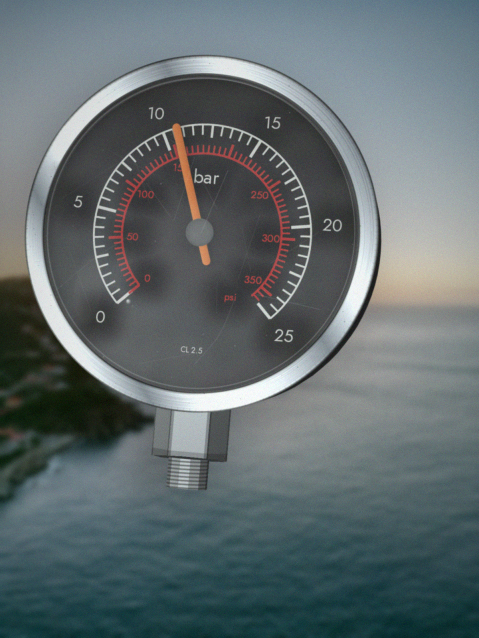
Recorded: value=10.75 unit=bar
